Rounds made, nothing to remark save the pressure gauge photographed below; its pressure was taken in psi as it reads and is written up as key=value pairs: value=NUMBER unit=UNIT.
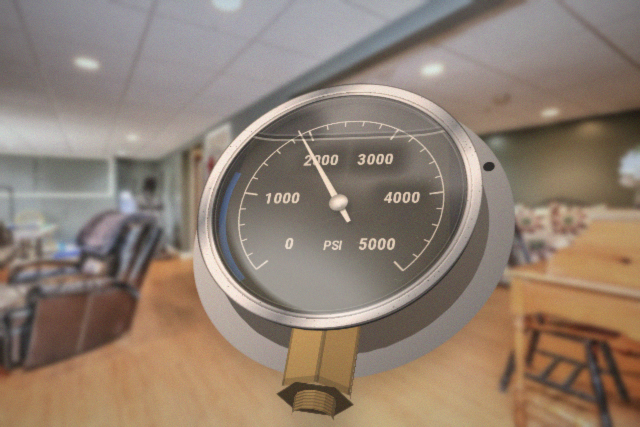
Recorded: value=1900 unit=psi
